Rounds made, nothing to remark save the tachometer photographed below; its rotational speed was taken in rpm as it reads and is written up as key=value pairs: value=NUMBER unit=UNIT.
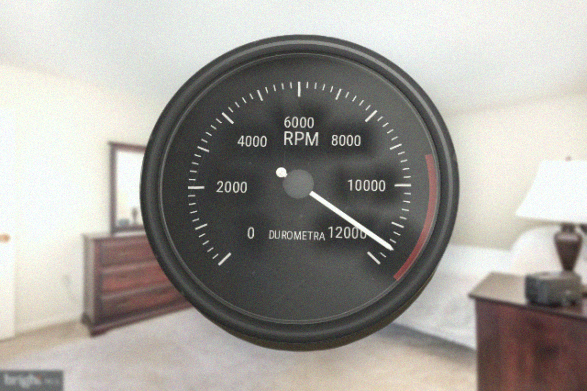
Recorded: value=11600 unit=rpm
